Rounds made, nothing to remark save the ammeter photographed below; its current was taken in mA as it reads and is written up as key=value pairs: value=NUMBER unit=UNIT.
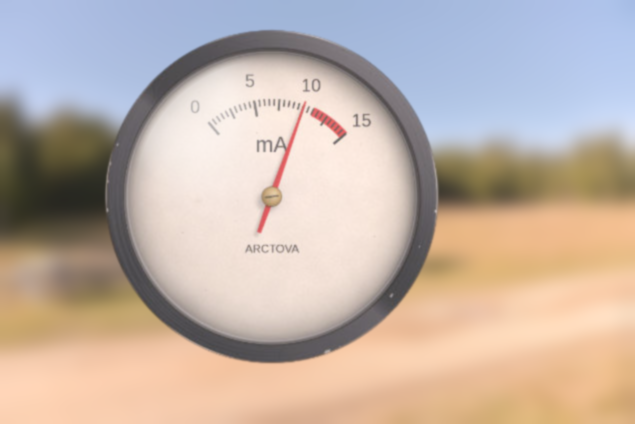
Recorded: value=10 unit=mA
